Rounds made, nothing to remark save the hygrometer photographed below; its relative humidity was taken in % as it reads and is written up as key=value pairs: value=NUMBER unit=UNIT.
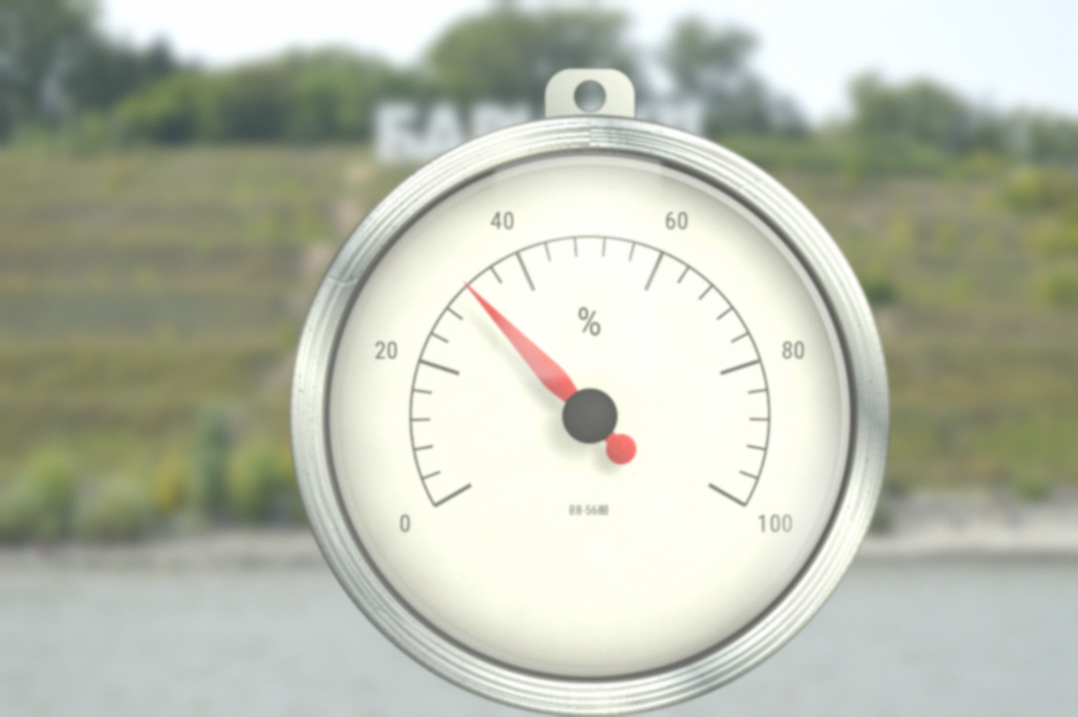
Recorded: value=32 unit=%
